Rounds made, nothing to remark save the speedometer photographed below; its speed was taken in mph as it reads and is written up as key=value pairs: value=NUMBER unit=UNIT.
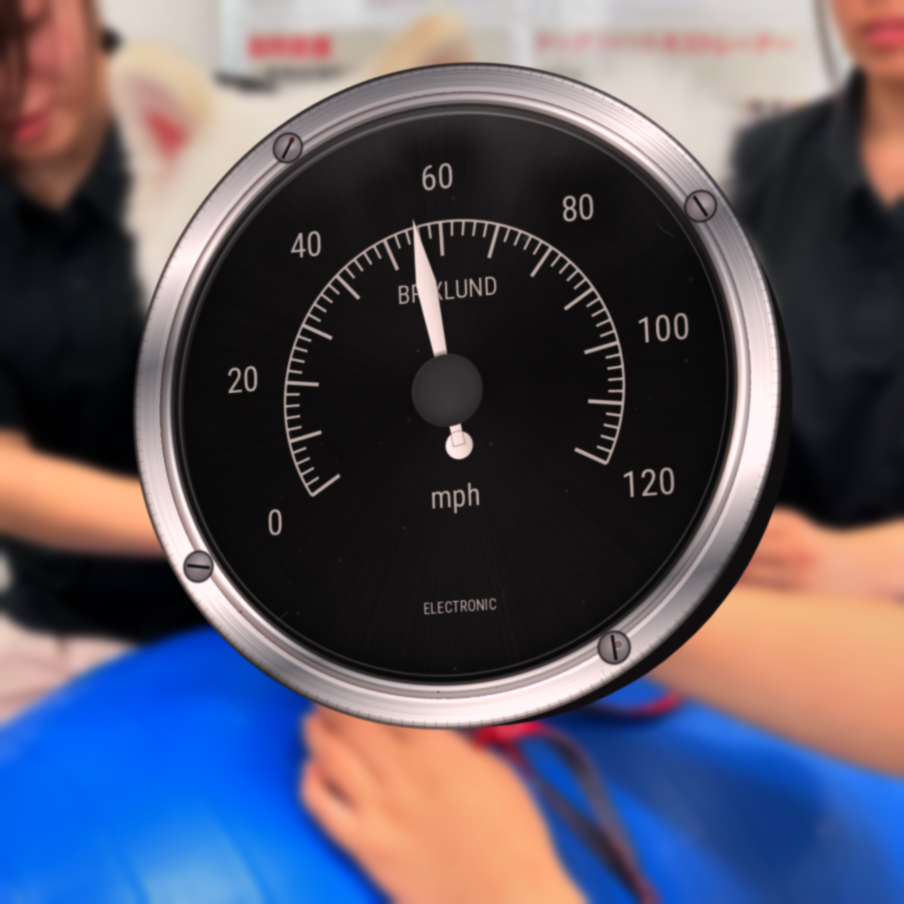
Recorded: value=56 unit=mph
